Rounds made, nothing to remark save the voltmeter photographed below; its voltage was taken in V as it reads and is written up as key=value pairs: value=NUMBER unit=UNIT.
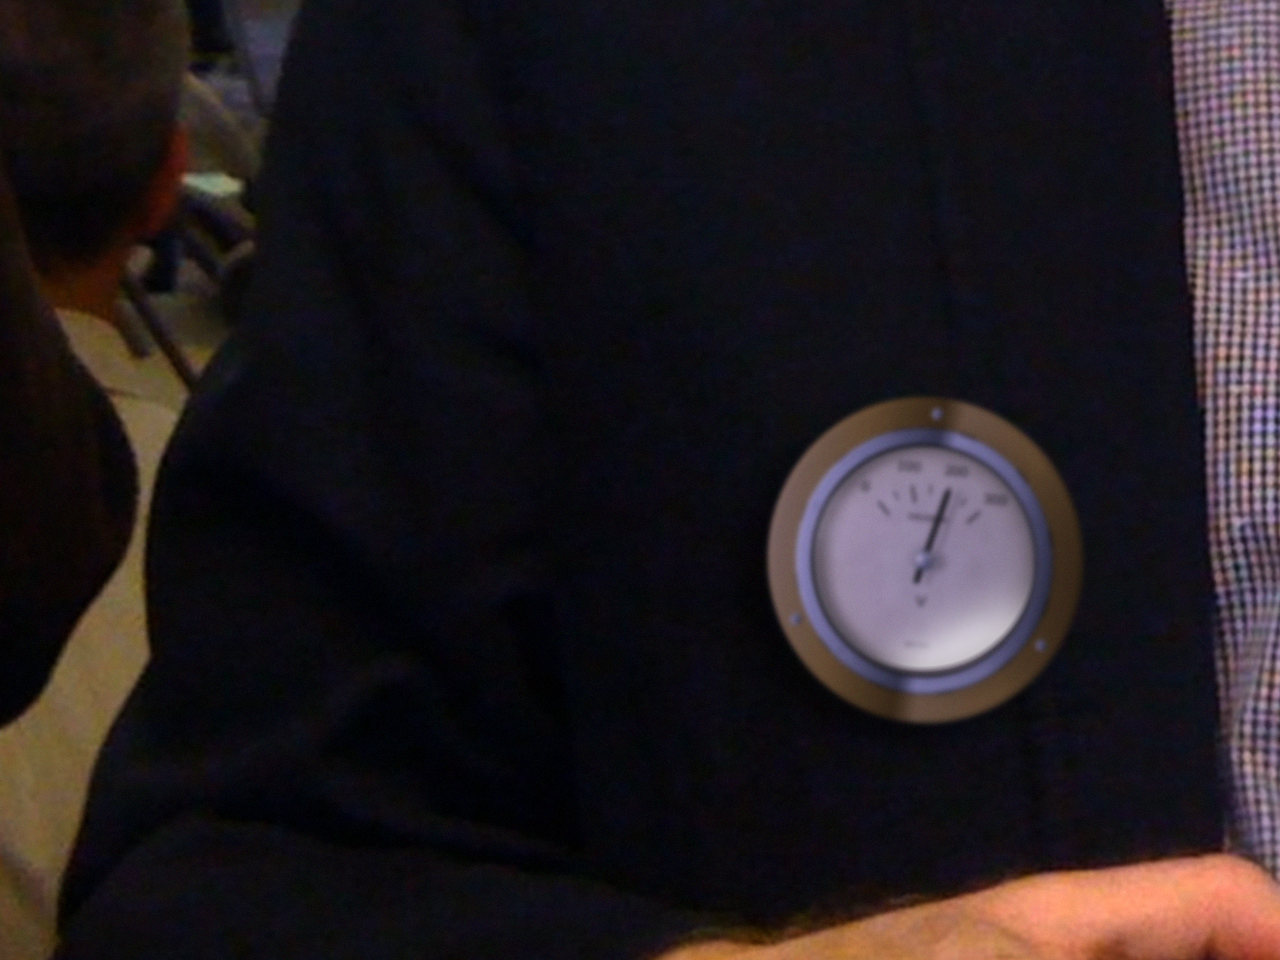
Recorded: value=200 unit=V
